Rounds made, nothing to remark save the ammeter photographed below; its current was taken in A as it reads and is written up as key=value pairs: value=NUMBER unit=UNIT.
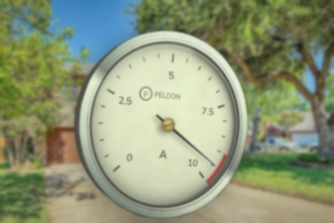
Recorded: value=9.5 unit=A
